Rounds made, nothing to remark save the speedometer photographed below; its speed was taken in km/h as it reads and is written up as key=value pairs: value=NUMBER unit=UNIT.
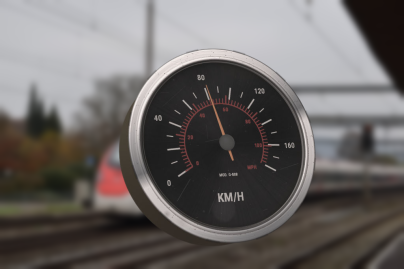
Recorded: value=80 unit=km/h
